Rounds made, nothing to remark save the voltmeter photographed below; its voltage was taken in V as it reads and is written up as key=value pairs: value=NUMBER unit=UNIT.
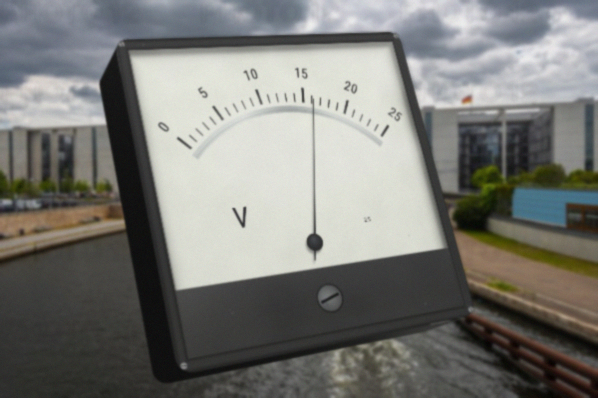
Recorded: value=16 unit=V
